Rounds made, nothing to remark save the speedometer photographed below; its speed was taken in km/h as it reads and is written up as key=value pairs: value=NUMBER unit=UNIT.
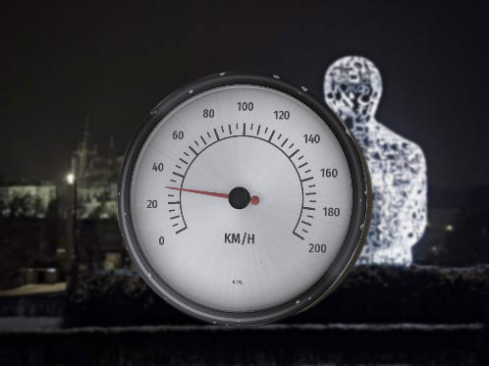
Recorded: value=30 unit=km/h
